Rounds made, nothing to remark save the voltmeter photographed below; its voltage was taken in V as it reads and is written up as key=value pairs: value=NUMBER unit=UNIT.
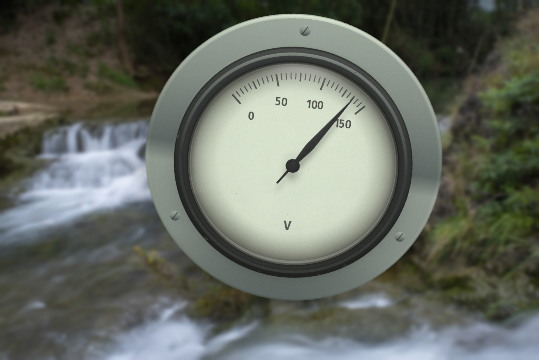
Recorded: value=135 unit=V
